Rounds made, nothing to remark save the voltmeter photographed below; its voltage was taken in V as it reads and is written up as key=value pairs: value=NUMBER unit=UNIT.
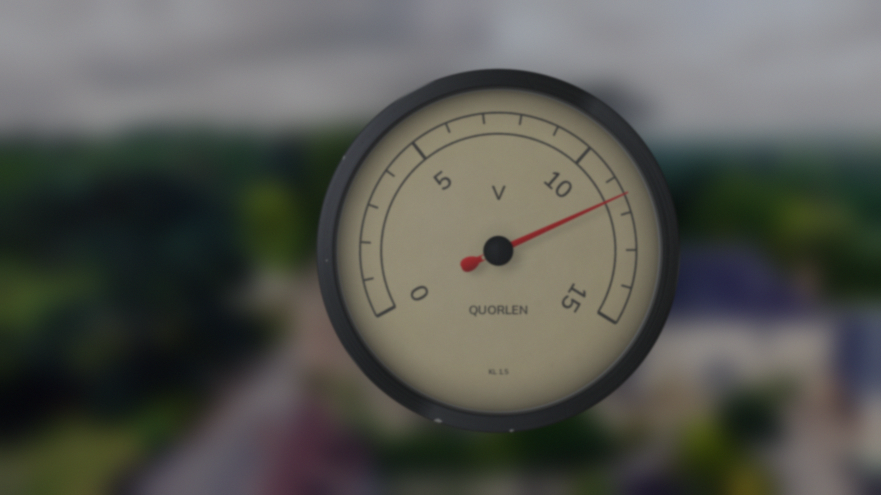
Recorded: value=11.5 unit=V
